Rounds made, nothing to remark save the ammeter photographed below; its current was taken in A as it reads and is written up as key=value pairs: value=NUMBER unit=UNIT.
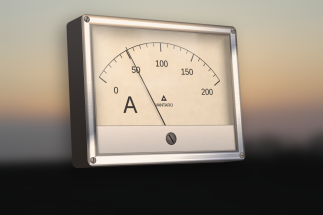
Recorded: value=50 unit=A
